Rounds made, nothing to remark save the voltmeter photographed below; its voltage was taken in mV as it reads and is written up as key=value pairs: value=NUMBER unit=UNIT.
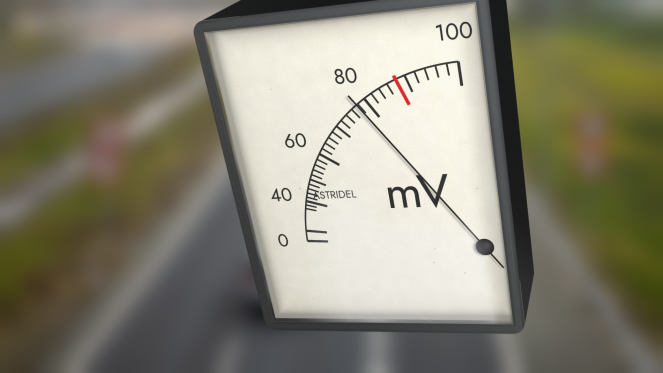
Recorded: value=78 unit=mV
